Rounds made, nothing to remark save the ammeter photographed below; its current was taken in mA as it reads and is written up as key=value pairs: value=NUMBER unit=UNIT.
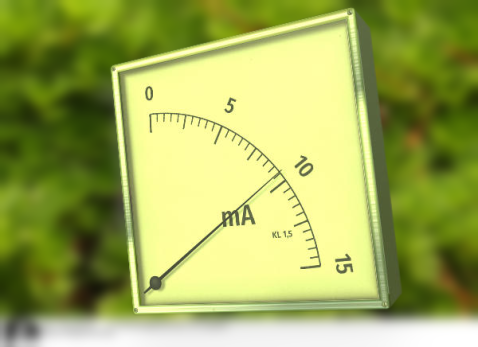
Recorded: value=9.5 unit=mA
